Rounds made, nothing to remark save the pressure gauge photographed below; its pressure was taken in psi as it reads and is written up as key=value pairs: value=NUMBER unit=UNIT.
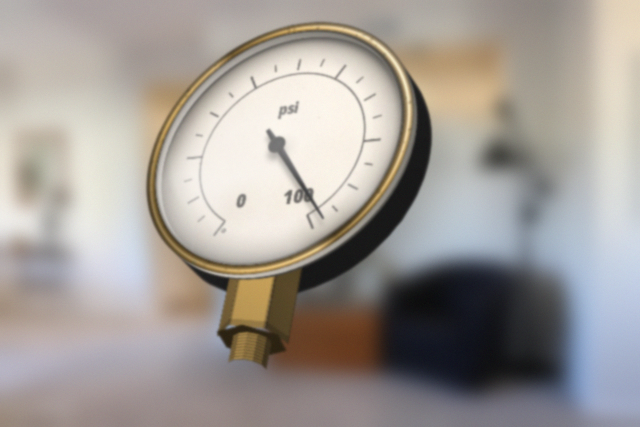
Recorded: value=97.5 unit=psi
